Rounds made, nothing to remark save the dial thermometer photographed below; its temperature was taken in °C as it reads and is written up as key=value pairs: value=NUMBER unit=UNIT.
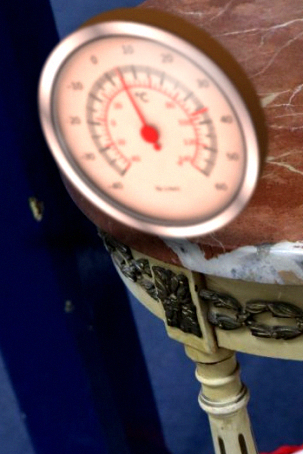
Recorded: value=5 unit=°C
